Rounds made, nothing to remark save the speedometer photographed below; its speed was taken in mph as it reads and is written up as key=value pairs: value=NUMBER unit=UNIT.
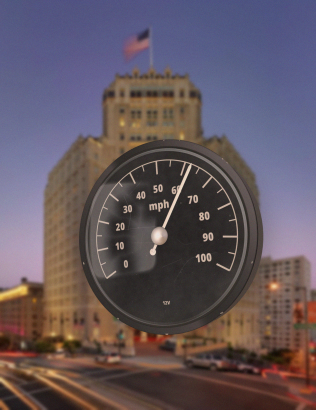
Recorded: value=62.5 unit=mph
